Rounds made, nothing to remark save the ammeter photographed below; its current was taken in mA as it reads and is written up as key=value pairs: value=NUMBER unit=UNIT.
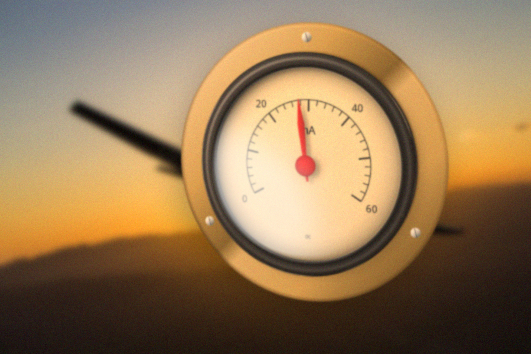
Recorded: value=28 unit=mA
